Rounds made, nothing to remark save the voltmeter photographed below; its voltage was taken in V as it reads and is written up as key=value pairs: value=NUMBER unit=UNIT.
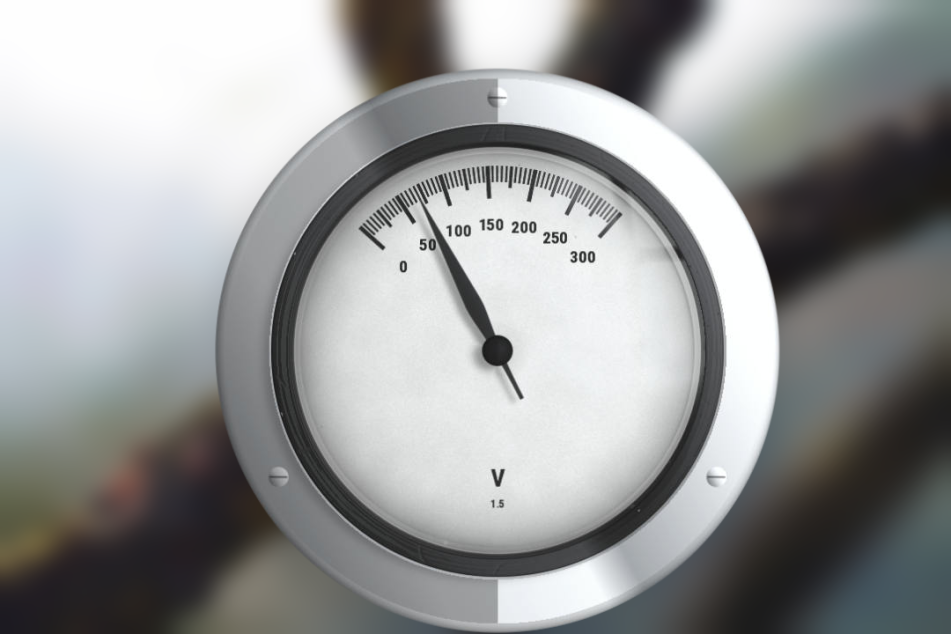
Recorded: value=70 unit=V
